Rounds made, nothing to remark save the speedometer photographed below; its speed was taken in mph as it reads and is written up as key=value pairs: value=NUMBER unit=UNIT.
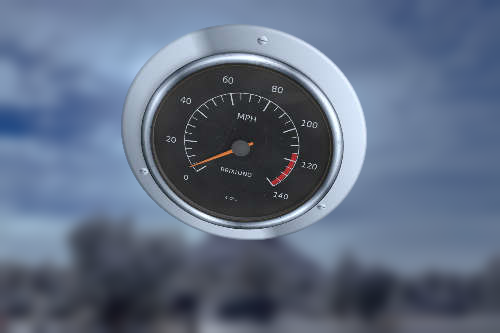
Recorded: value=5 unit=mph
